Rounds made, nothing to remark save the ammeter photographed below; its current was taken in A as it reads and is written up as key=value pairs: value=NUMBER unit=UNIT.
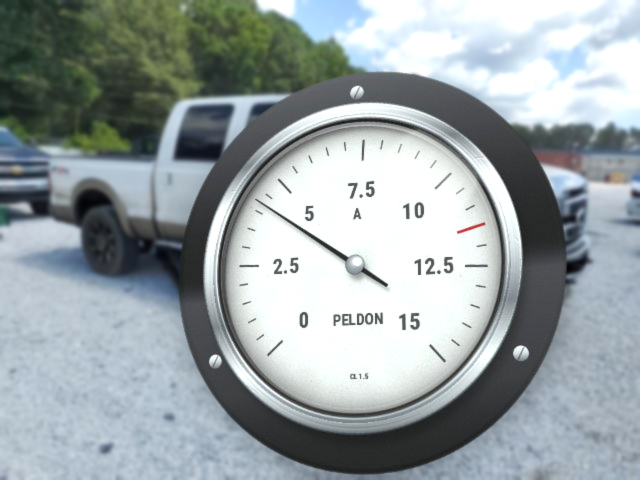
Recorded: value=4.25 unit=A
